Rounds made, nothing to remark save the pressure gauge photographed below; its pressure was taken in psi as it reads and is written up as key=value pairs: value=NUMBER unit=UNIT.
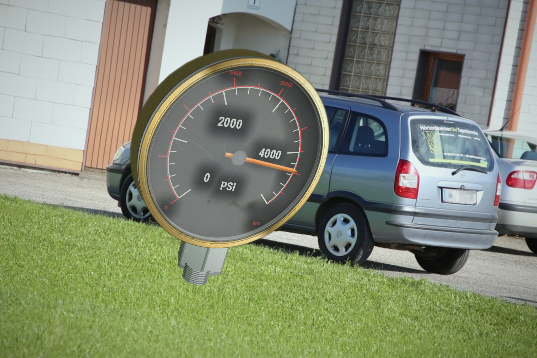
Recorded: value=4300 unit=psi
